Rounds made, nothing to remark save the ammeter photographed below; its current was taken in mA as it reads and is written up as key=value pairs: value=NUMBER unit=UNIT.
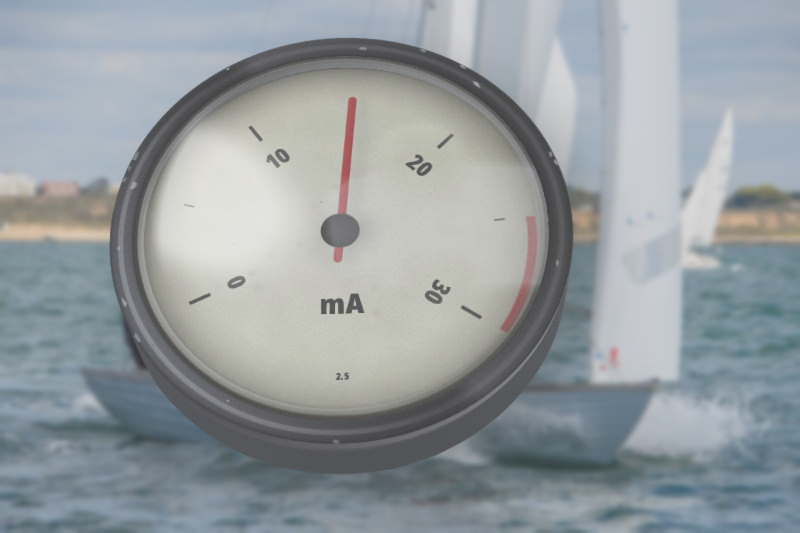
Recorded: value=15 unit=mA
